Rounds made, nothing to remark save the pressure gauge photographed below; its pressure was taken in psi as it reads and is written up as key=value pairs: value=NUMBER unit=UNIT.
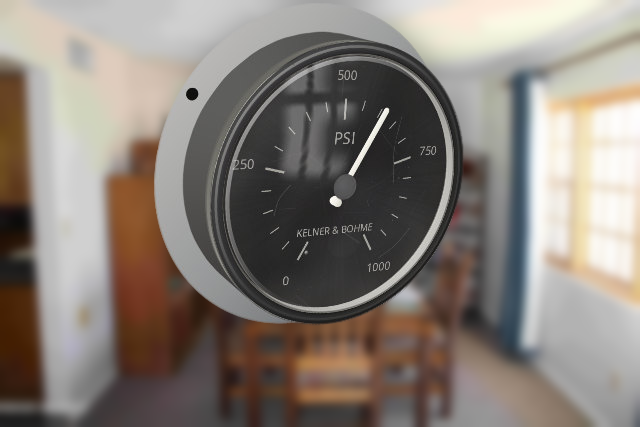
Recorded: value=600 unit=psi
